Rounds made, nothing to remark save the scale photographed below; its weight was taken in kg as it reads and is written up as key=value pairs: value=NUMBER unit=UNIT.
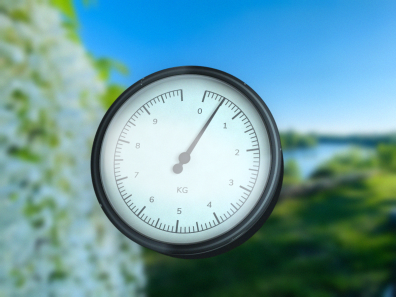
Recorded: value=0.5 unit=kg
